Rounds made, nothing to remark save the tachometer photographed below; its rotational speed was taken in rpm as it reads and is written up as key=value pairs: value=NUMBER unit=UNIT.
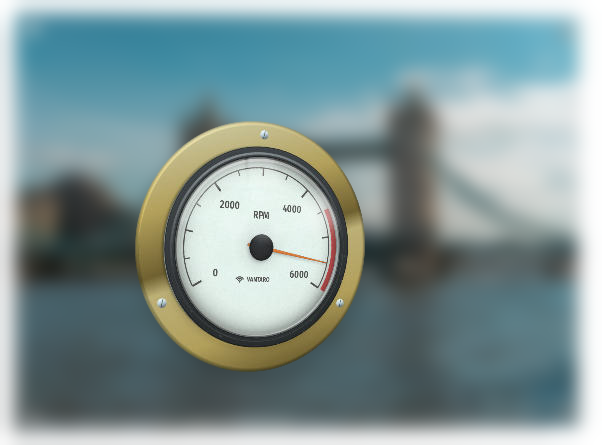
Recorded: value=5500 unit=rpm
